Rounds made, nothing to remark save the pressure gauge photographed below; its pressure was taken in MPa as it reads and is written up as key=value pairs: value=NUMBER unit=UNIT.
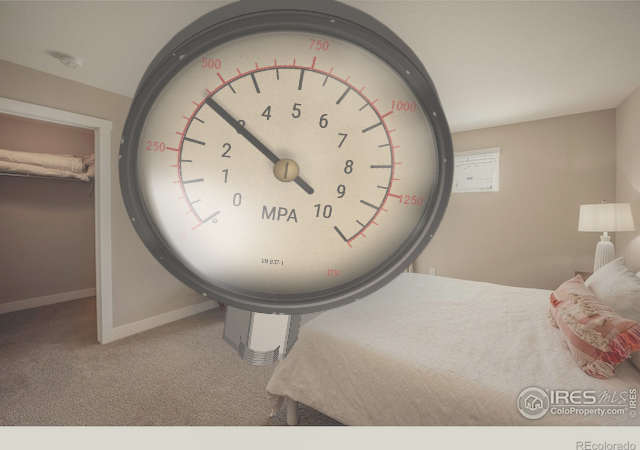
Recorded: value=3 unit=MPa
